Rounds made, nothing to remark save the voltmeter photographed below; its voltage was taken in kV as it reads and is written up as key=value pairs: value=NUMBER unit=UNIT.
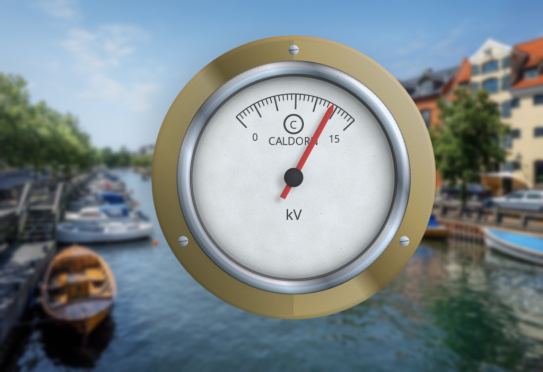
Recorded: value=12 unit=kV
